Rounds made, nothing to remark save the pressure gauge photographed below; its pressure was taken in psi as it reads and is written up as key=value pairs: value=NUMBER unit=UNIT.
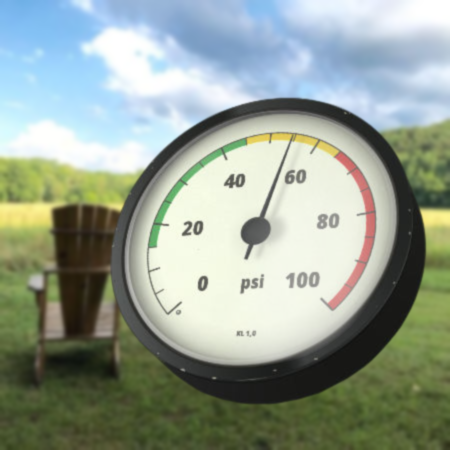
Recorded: value=55 unit=psi
